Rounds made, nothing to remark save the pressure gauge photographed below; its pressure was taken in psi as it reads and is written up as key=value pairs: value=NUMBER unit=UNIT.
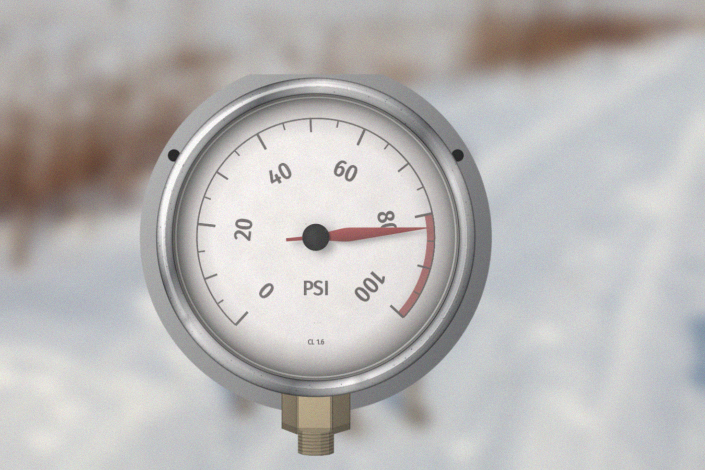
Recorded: value=82.5 unit=psi
